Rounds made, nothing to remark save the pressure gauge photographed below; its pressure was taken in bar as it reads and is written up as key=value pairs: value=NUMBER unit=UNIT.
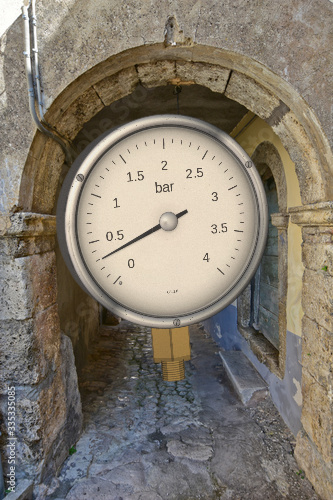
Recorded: value=0.3 unit=bar
